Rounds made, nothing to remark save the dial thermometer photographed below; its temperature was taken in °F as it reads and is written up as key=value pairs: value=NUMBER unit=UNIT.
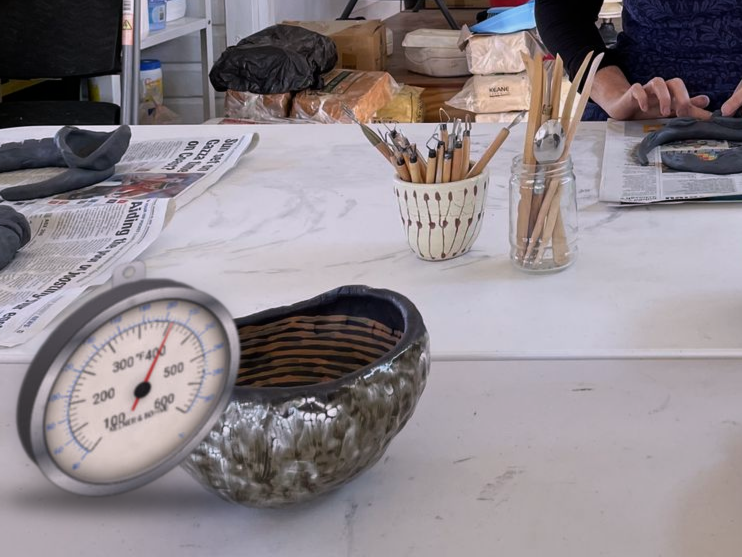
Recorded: value=400 unit=°F
